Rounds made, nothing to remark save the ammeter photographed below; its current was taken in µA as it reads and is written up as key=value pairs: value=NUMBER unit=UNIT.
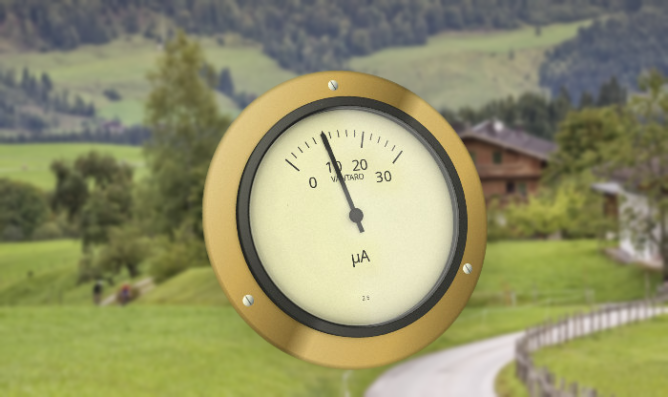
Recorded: value=10 unit=µA
